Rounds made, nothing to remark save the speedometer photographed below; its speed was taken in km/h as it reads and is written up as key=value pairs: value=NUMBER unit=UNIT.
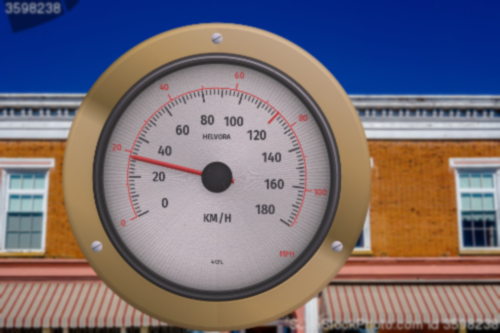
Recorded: value=30 unit=km/h
